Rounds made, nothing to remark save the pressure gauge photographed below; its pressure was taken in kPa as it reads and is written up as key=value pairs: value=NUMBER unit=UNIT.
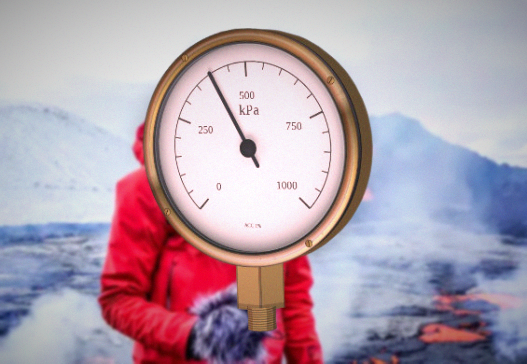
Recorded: value=400 unit=kPa
